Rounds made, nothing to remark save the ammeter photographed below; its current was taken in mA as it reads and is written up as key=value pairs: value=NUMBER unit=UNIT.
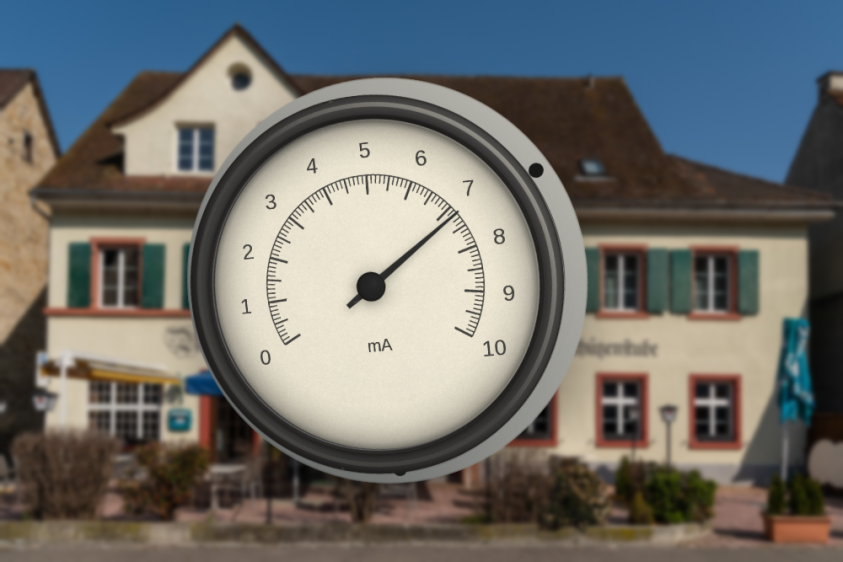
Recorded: value=7.2 unit=mA
